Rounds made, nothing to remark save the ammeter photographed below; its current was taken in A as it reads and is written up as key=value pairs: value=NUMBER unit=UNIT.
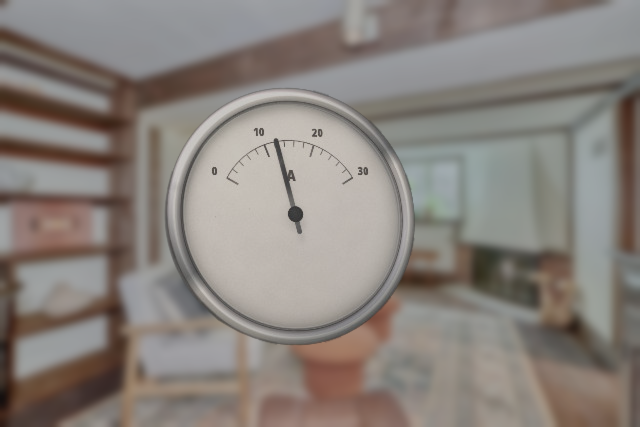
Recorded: value=12 unit=A
